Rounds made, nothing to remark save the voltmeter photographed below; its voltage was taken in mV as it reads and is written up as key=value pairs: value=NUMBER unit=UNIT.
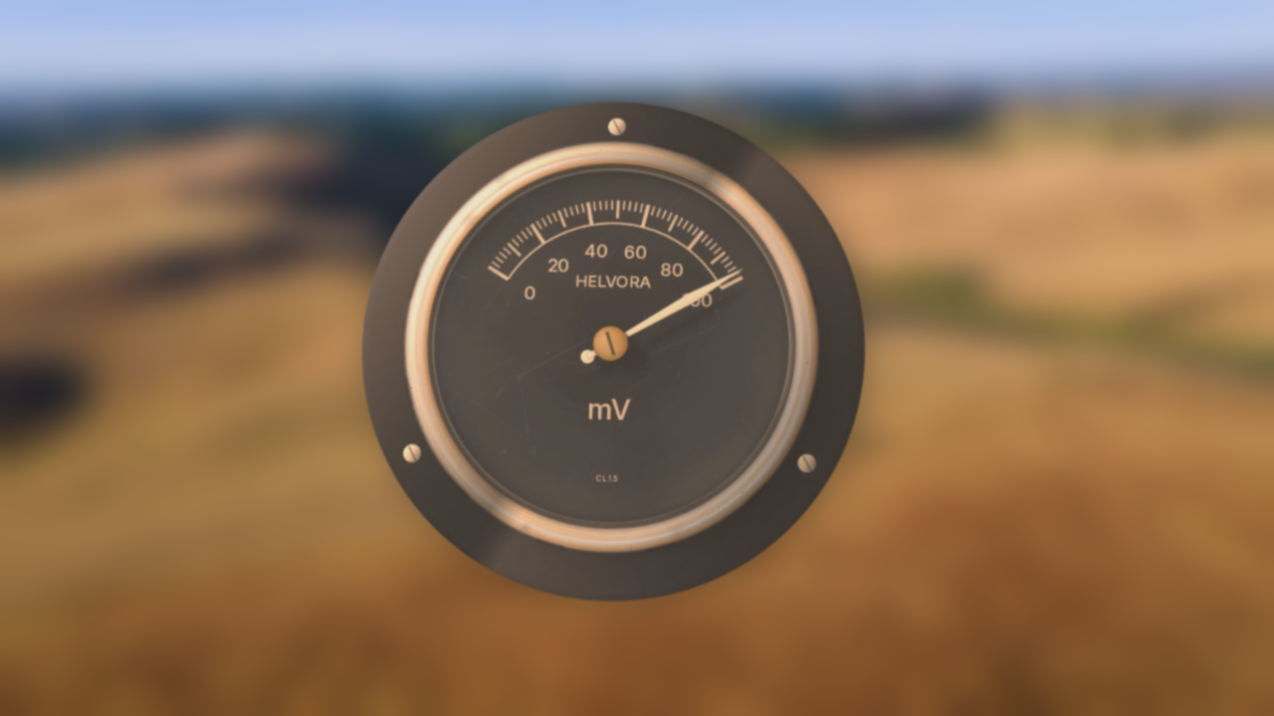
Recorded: value=98 unit=mV
